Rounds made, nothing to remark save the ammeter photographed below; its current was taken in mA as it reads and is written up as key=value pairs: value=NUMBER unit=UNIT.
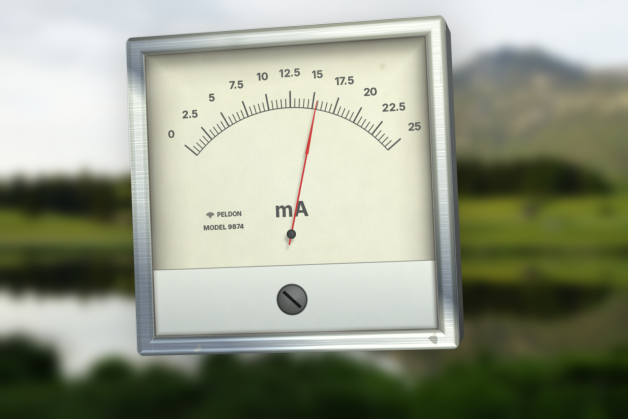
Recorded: value=15.5 unit=mA
